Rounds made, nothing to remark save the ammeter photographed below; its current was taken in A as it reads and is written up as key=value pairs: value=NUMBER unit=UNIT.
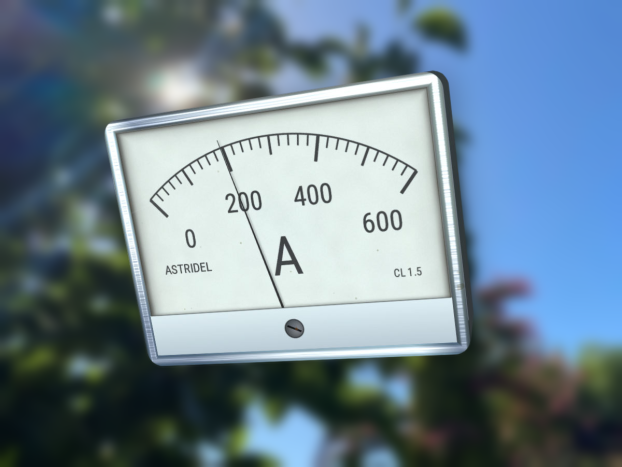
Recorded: value=200 unit=A
